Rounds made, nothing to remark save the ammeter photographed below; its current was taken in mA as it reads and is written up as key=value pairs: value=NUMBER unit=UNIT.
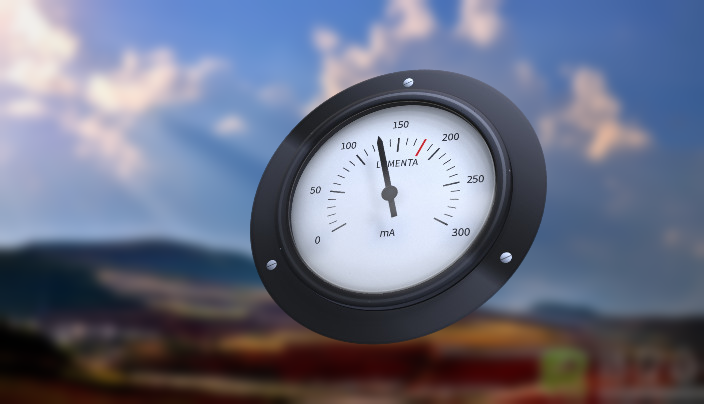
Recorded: value=130 unit=mA
